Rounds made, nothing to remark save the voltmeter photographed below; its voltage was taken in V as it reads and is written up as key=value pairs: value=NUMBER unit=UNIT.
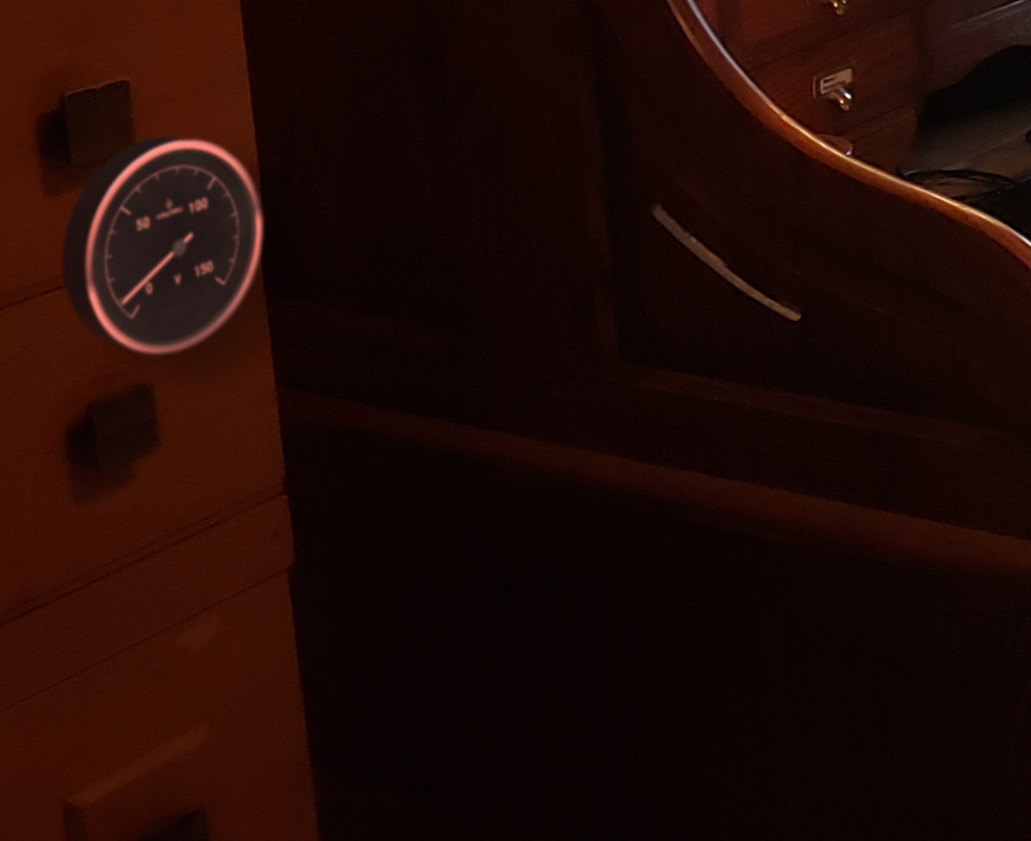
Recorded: value=10 unit=V
